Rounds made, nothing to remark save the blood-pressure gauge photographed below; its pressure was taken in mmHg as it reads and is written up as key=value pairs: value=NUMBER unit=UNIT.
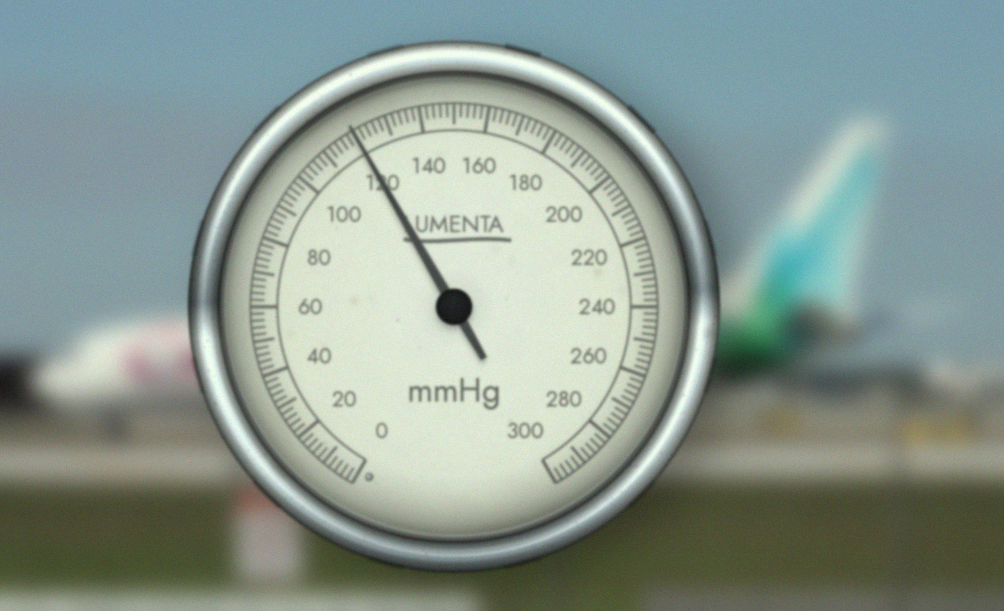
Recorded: value=120 unit=mmHg
